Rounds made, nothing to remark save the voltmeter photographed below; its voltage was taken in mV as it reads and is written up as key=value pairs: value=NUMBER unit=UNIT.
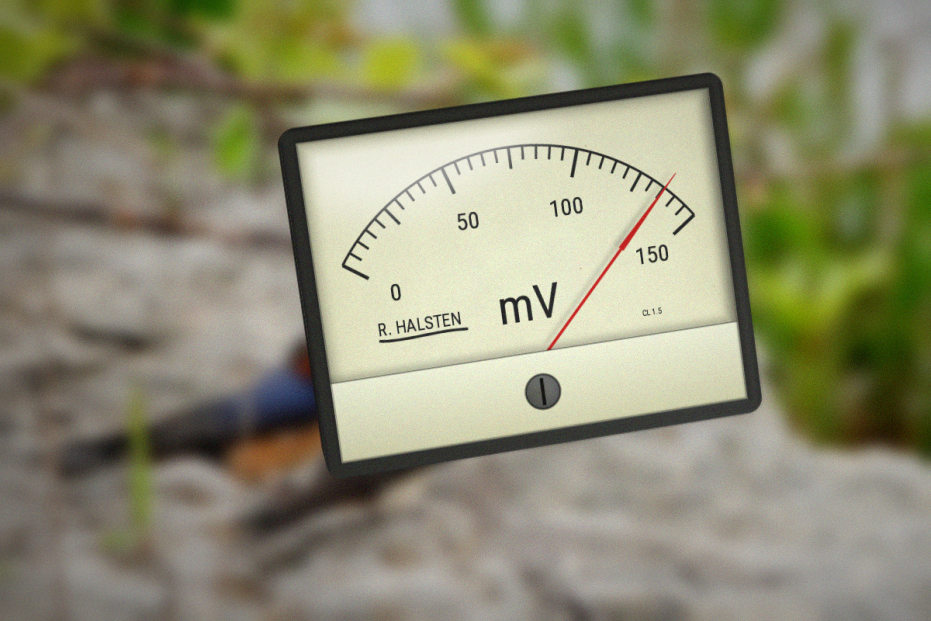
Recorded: value=135 unit=mV
